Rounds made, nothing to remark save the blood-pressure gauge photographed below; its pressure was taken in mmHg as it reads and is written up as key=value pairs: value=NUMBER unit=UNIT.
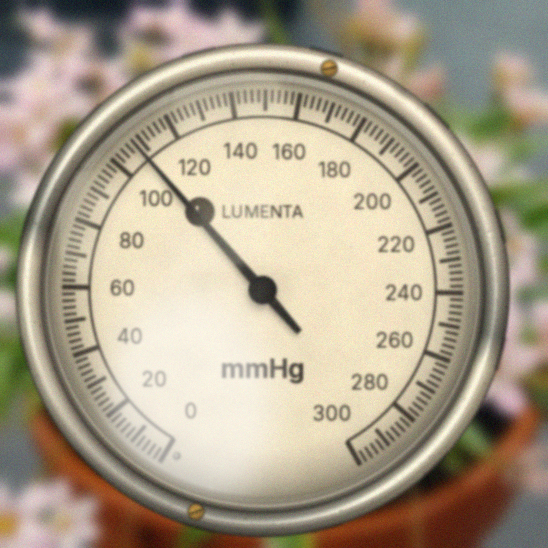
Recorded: value=108 unit=mmHg
